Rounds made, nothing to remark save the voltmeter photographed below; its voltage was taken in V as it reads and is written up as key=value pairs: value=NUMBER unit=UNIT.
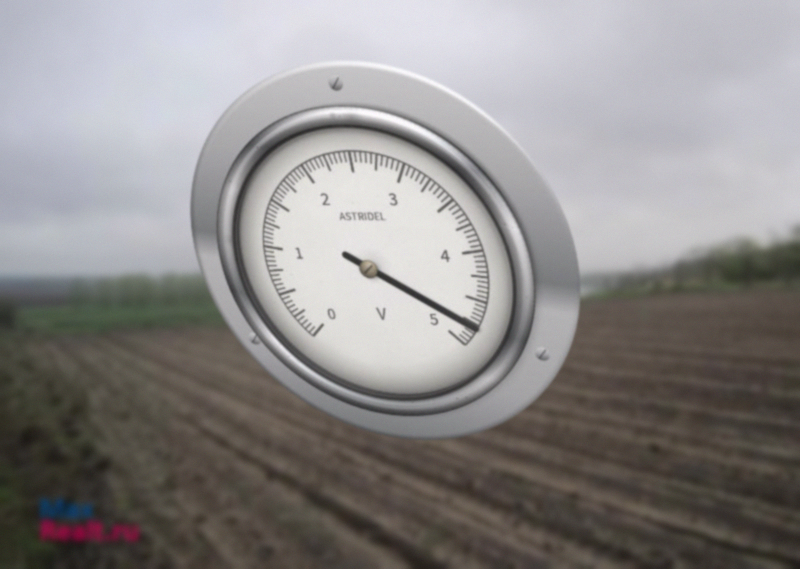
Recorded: value=4.75 unit=V
